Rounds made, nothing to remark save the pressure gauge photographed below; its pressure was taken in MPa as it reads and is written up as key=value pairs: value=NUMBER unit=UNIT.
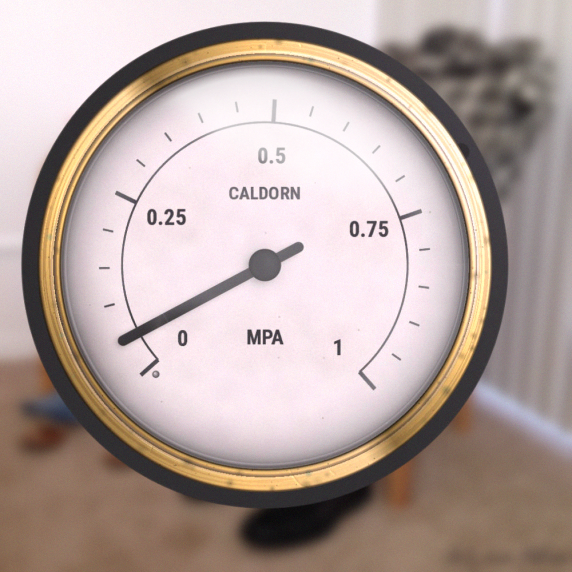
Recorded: value=0.05 unit=MPa
